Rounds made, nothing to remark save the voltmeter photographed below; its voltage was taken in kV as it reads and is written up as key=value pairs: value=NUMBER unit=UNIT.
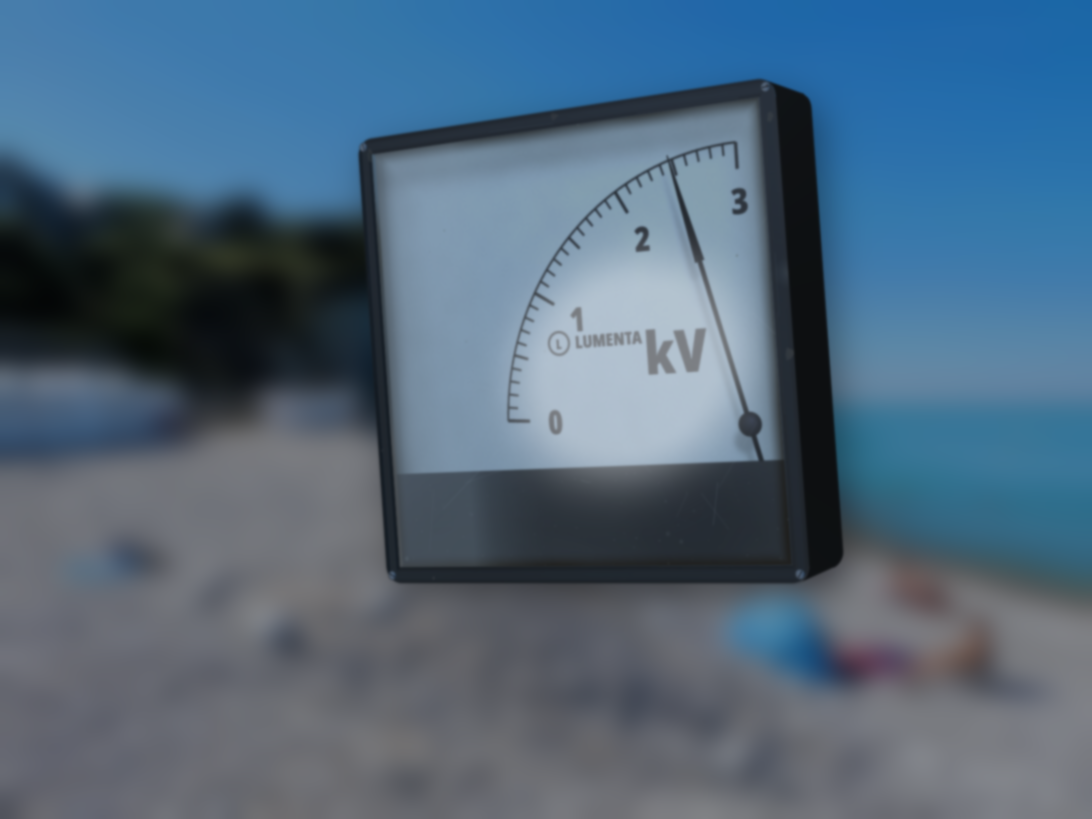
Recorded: value=2.5 unit=kV
